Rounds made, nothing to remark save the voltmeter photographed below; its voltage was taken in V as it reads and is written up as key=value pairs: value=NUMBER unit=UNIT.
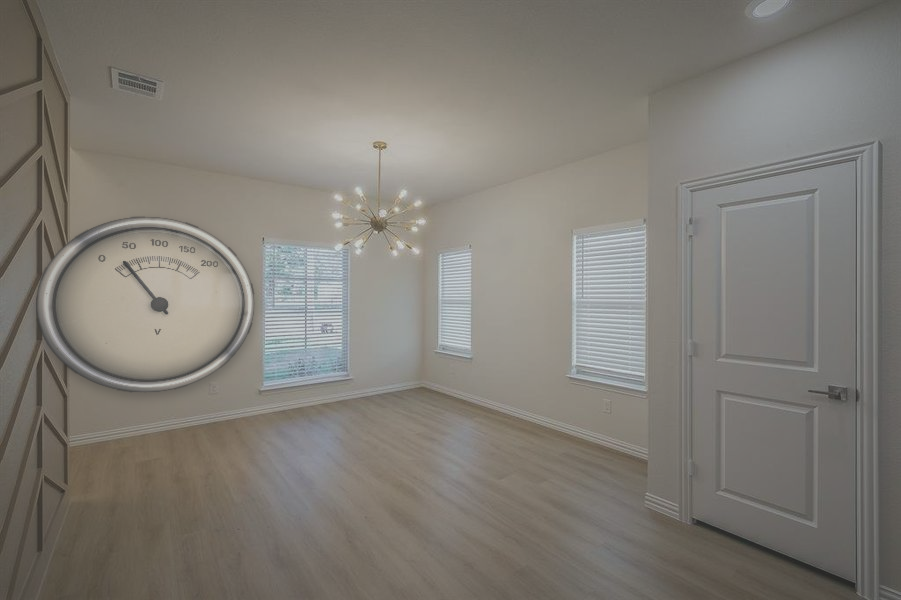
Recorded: value=25 unit=V
